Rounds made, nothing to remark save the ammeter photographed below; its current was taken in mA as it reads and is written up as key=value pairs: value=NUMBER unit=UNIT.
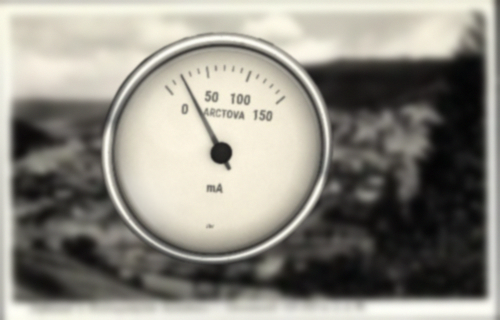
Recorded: value=20 unit=mA
